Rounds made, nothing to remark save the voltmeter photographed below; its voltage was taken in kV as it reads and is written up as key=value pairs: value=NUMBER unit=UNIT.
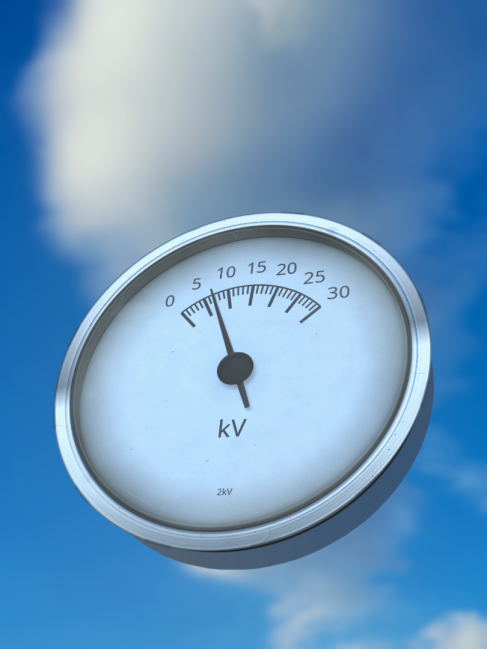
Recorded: value=7 unit=kV
